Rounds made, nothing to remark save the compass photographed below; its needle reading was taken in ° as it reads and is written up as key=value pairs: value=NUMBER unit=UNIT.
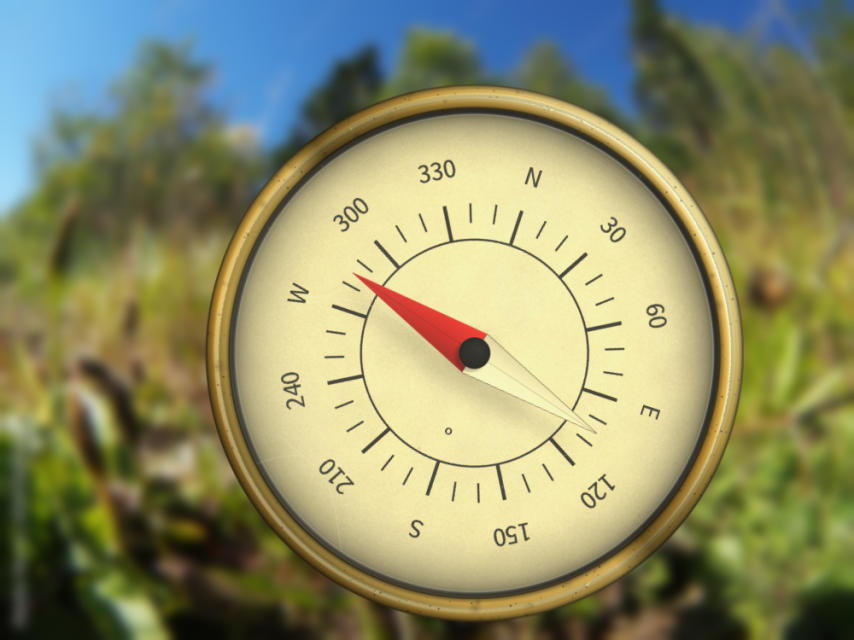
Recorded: value=285 unit=°
